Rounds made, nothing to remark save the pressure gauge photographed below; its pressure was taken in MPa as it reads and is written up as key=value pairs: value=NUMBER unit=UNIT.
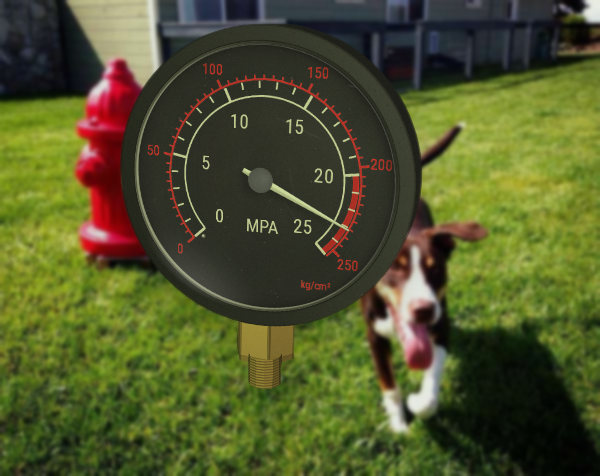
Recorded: value=23 unit=MPa
